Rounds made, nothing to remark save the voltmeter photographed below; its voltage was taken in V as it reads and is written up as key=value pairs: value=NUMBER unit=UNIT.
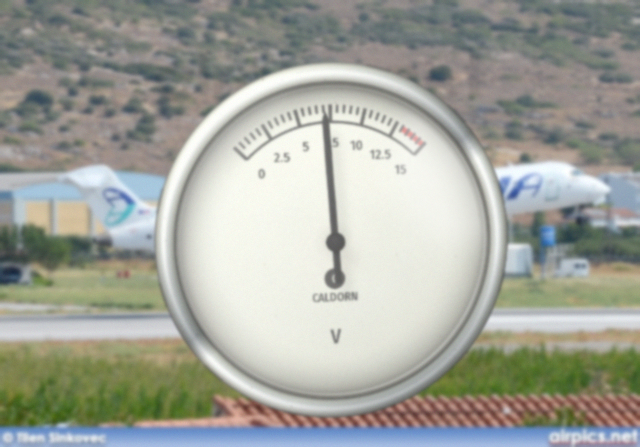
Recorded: value=7 unit=V
